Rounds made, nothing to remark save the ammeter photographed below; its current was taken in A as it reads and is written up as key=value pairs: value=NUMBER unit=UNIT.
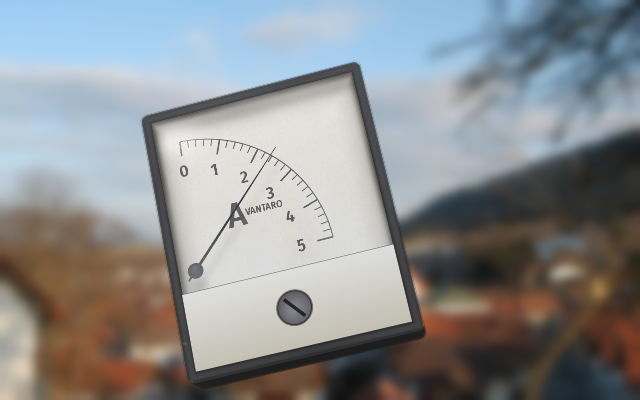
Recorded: value=2.4 unit=A
